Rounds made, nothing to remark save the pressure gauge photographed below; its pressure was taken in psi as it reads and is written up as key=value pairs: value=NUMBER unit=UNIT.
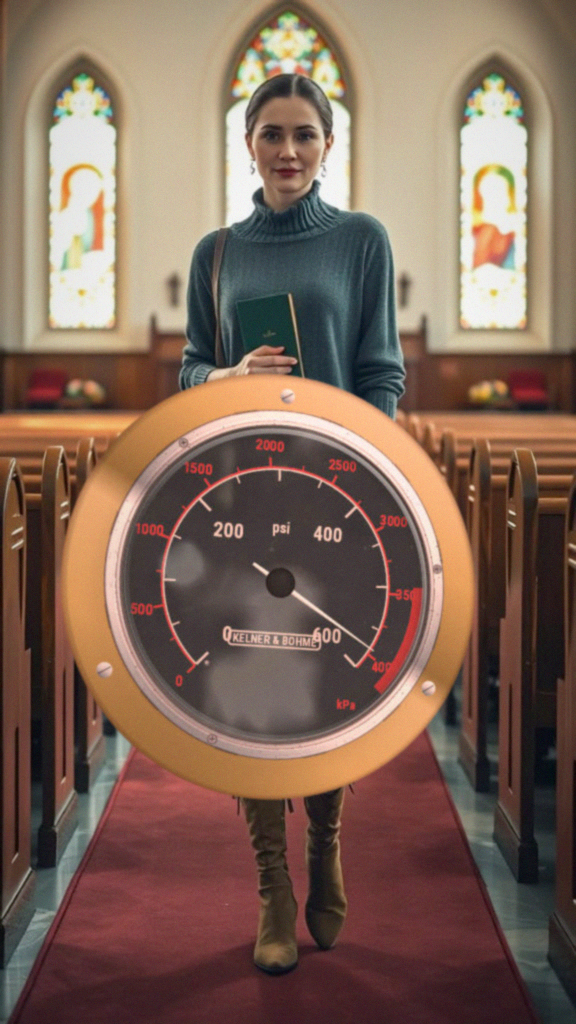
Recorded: value=575 unit=psi
